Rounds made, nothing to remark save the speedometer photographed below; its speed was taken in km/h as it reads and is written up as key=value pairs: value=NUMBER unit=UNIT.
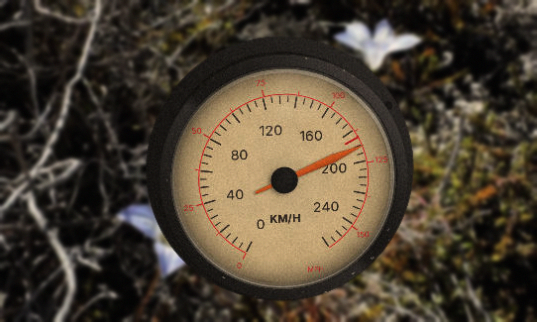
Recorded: value=190 unit=km/h
